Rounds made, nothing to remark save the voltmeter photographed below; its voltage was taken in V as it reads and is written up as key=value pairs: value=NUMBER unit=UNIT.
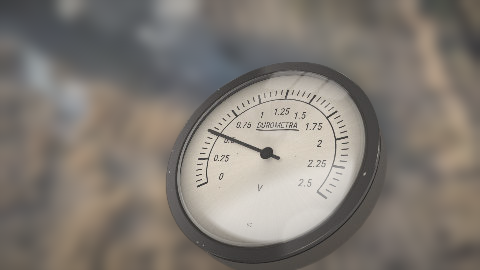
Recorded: value=0.5 unit=V
